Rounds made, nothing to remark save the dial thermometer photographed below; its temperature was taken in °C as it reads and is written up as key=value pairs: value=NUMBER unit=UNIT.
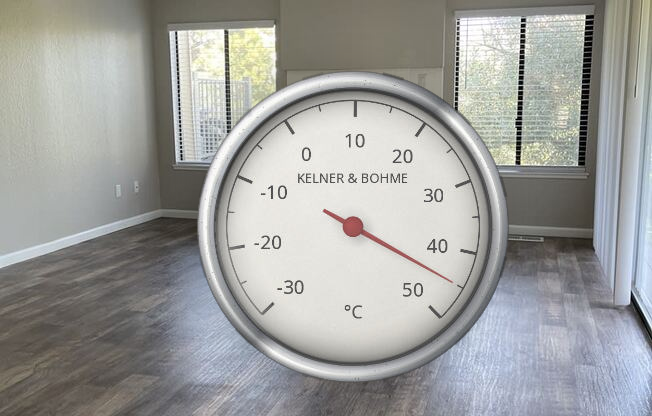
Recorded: value=45 unit=°C
